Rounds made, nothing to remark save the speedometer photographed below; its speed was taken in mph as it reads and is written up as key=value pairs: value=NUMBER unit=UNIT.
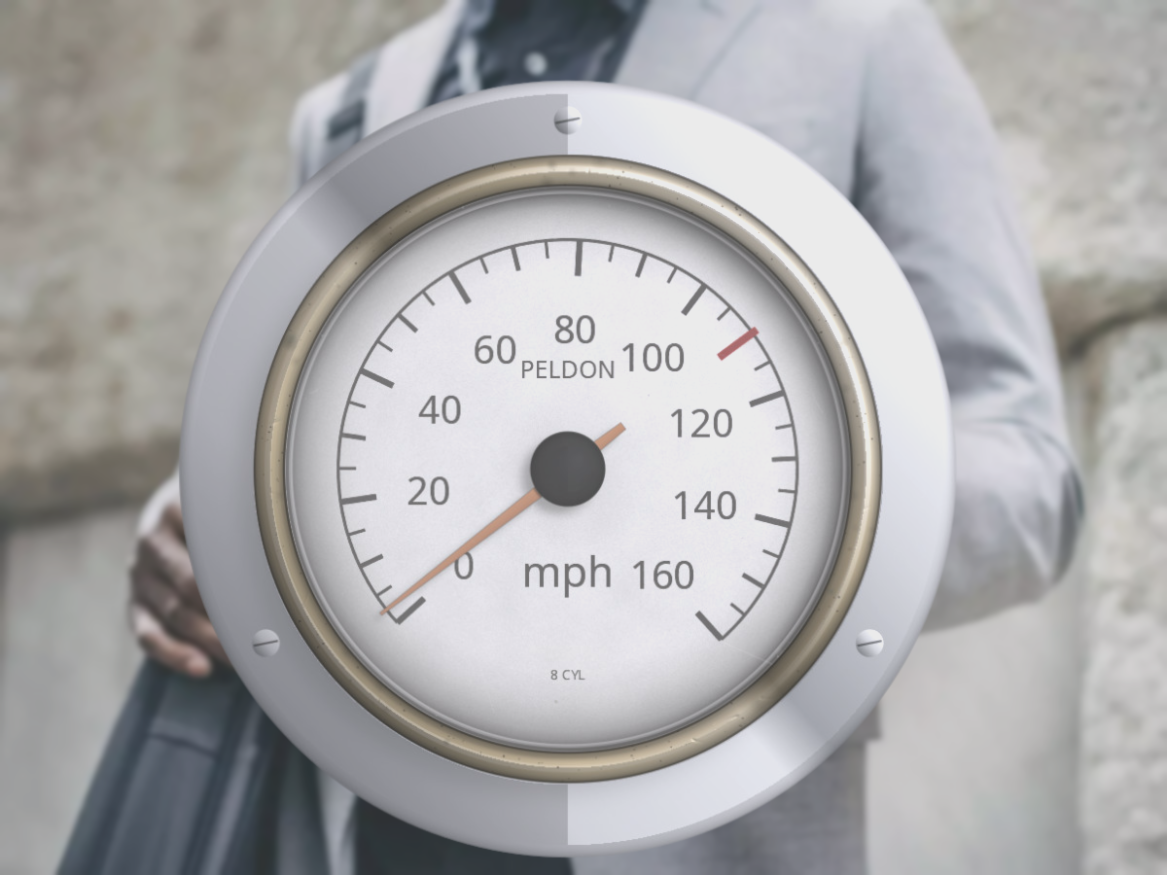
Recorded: value=2.5 unit=mph
